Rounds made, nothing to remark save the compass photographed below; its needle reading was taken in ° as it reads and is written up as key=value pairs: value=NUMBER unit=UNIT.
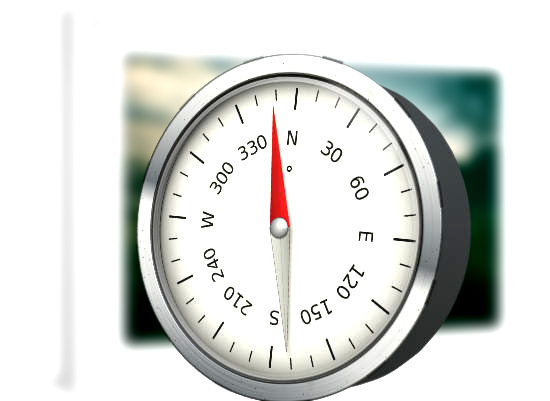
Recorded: value=350 unit=°
